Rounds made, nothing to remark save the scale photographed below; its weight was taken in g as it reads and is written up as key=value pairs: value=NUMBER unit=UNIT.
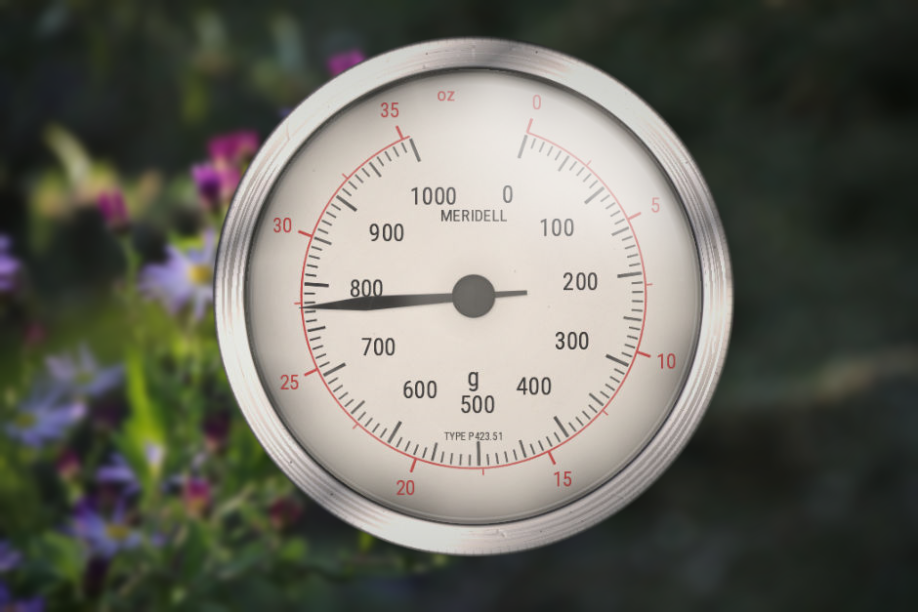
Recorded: value=775 unit=g
